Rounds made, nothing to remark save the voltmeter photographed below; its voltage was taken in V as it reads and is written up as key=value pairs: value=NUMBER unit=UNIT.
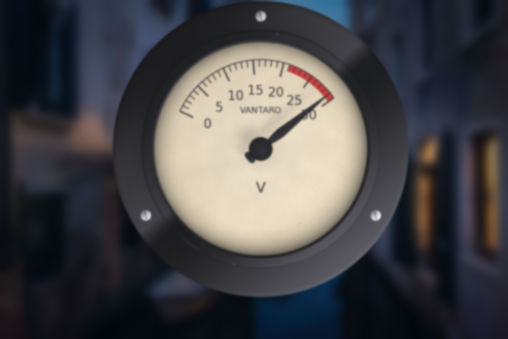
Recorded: value=29 unit=V
